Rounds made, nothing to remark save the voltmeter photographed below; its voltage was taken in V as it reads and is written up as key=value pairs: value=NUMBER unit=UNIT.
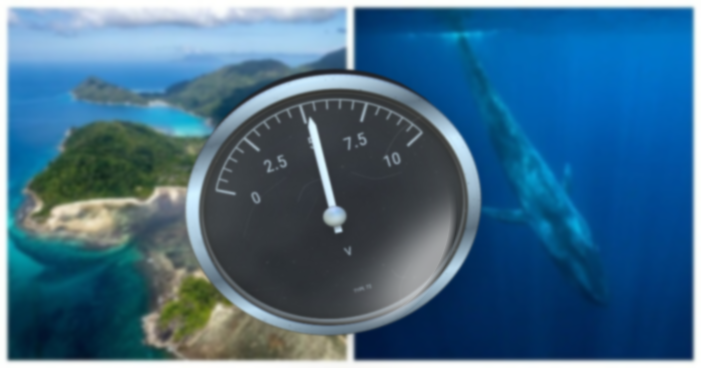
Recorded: value=5.25 unit=V
